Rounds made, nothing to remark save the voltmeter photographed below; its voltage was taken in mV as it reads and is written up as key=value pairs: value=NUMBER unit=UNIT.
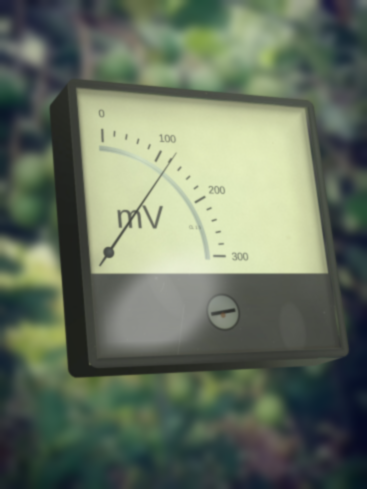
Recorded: value=120 unit=mV
